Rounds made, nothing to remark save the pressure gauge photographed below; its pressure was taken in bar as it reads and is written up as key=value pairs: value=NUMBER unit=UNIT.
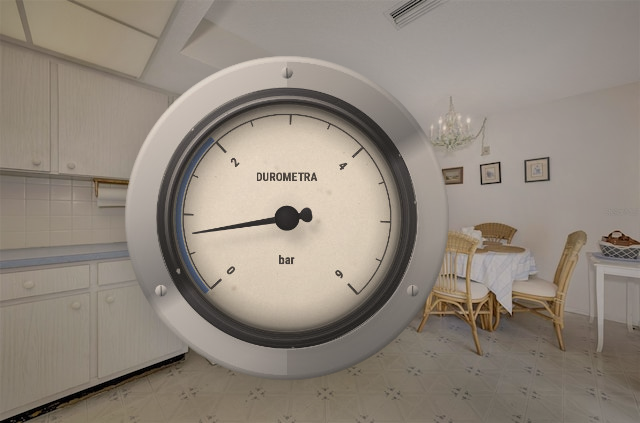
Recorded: value=0.75 unit=bar
